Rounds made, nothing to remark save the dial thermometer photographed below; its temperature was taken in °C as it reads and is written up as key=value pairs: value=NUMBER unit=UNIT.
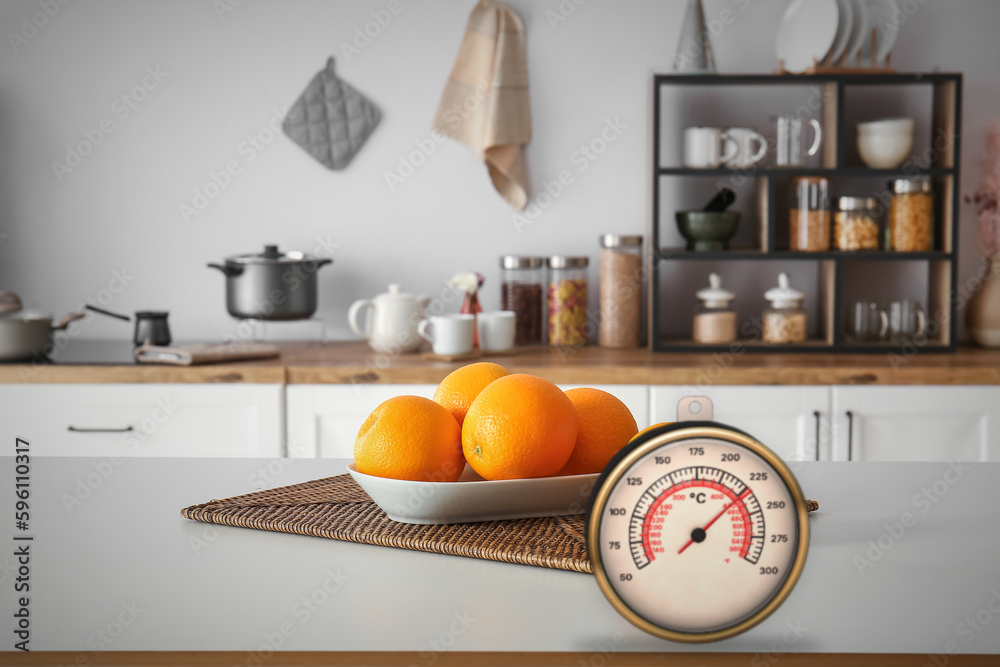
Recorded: value=225 unit=°C
